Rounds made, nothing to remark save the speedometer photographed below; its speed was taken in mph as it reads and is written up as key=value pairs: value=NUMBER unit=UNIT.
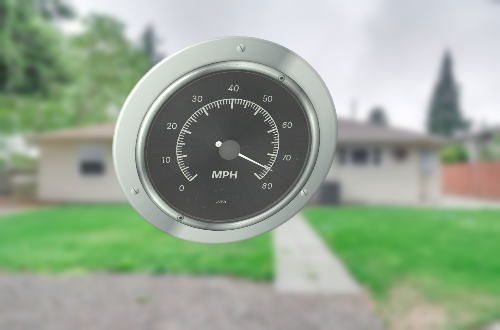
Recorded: value=75 unit=mph
